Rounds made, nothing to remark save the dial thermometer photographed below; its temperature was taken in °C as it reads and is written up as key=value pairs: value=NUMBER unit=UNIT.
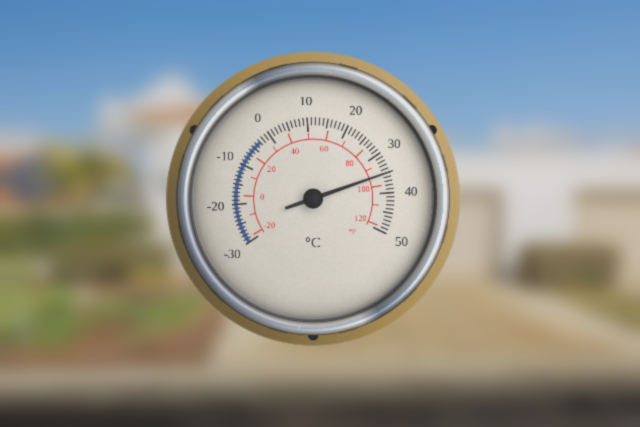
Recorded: value=35 unit=°C
